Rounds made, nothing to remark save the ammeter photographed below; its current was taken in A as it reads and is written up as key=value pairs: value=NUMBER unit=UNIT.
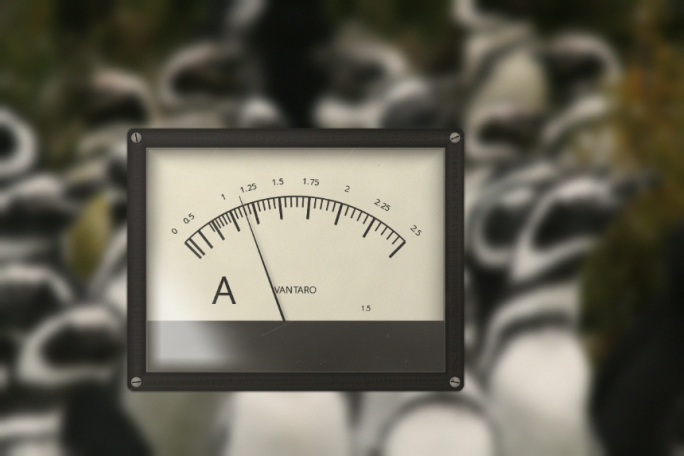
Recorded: value=1.15 unit=A
